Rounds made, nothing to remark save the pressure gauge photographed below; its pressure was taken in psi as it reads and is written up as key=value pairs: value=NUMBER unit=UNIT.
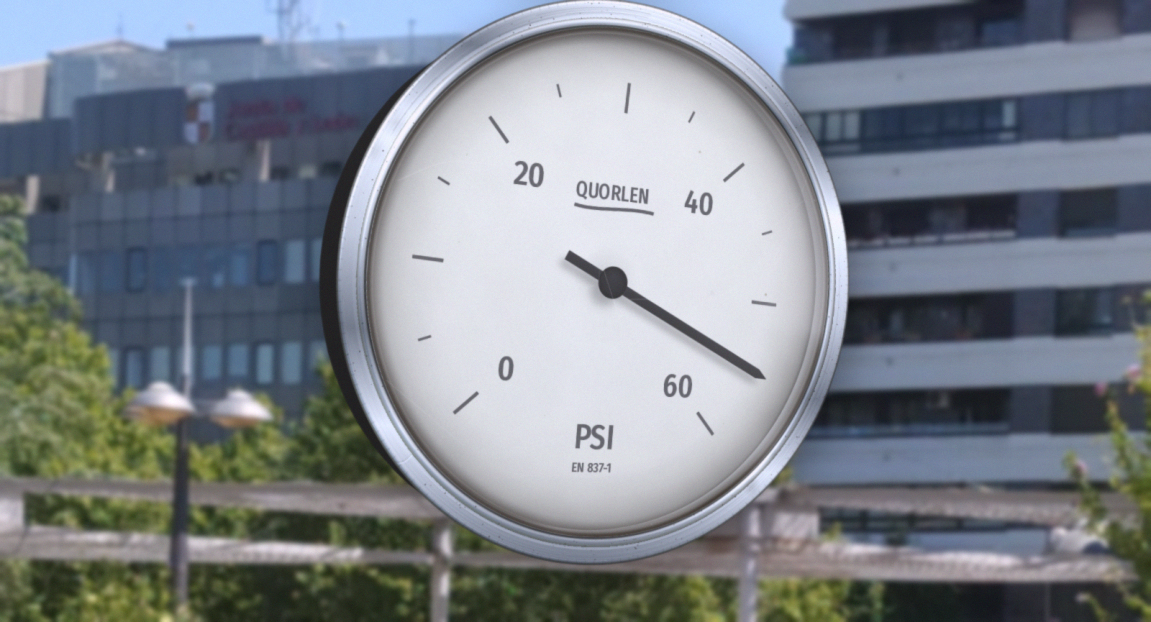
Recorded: value=55 unit=psi
